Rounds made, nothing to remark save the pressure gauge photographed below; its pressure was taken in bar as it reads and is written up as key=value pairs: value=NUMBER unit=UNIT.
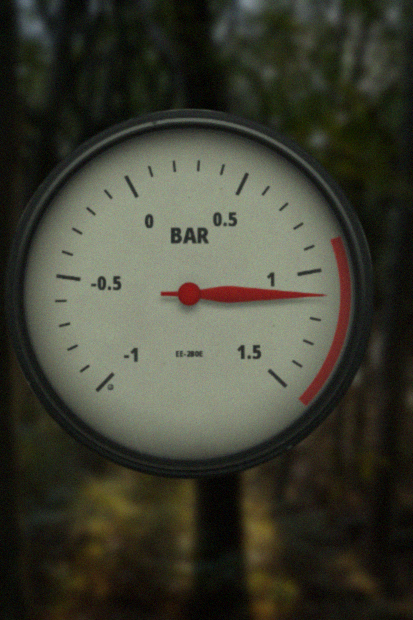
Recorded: value=1.1 unit=bar
